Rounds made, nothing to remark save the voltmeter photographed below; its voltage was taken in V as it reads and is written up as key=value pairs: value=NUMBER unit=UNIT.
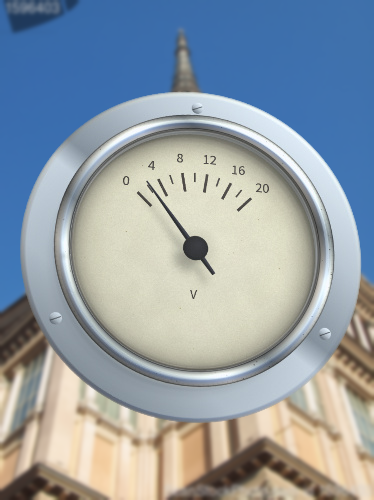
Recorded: value=2 unit=V
